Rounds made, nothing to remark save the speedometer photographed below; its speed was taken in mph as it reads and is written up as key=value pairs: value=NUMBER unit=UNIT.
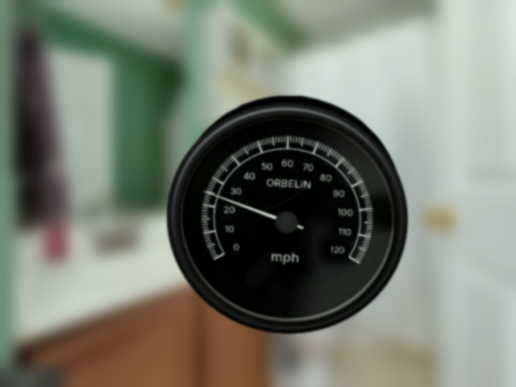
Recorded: value=25 unit=mph
